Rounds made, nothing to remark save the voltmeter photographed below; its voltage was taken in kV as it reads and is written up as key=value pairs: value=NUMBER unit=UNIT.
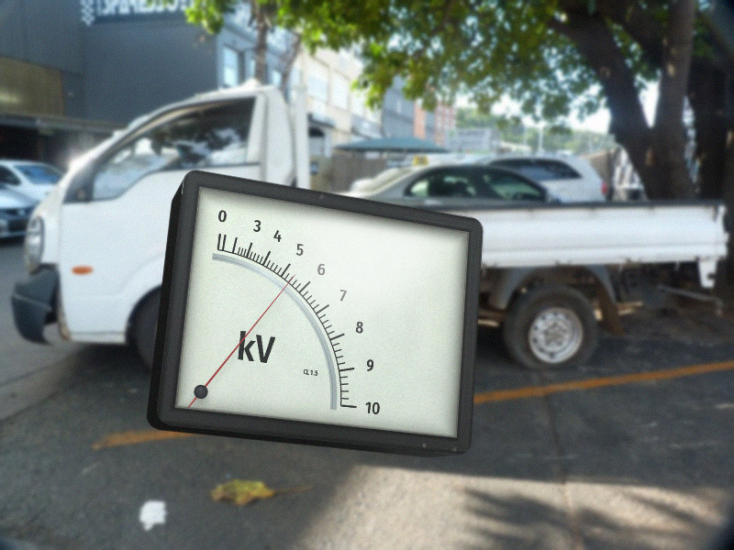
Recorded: value=5.4 unit=kV
